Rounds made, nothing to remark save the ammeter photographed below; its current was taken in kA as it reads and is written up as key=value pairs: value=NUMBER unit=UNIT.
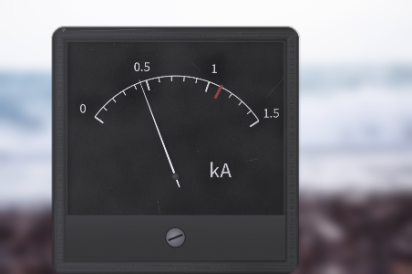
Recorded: value=0.45 unit=kA
